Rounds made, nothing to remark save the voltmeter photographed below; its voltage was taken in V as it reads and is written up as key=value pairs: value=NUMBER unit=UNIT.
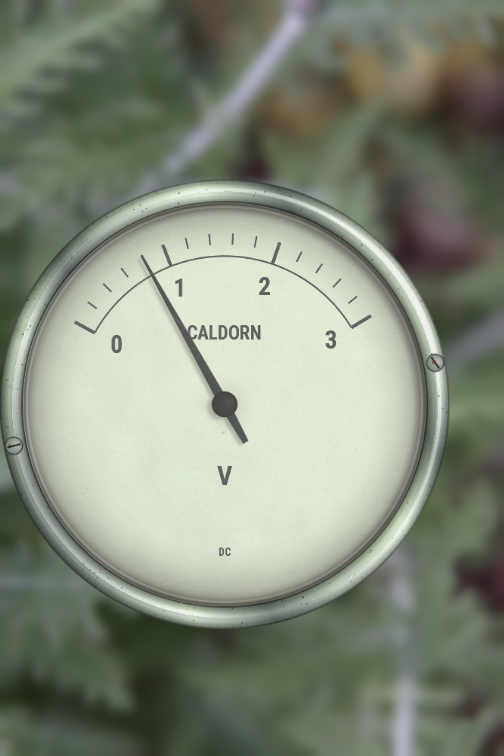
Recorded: value=0.8 unit=V
